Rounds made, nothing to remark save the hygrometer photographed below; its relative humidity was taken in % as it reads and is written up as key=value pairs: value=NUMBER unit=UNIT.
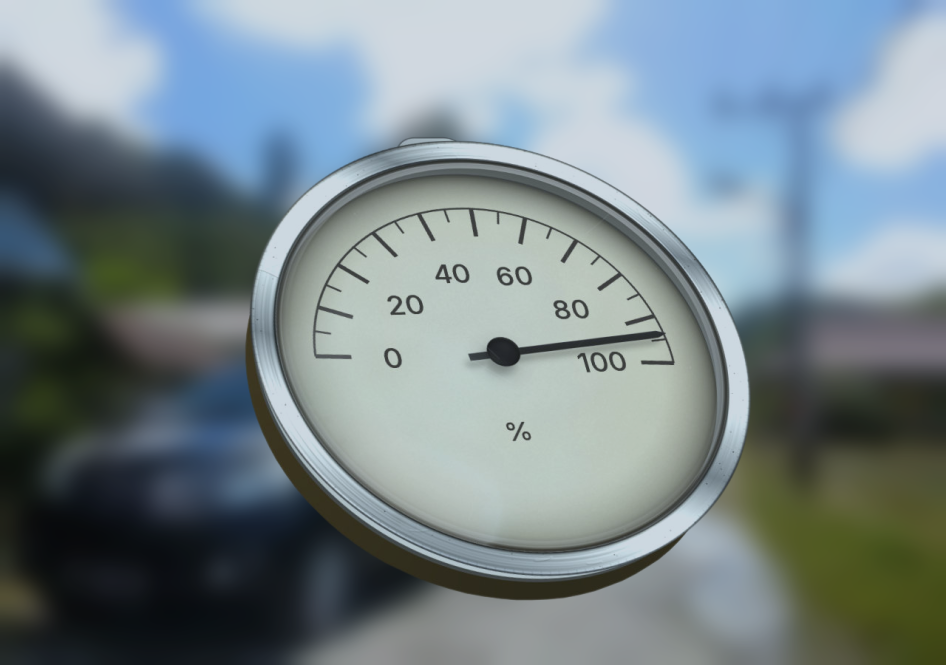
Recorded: value=95 unit=%
